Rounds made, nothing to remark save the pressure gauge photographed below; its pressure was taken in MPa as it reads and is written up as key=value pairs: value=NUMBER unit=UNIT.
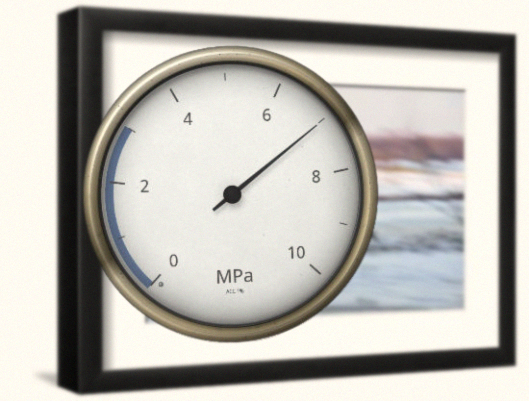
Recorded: value=7 unit=MPa
